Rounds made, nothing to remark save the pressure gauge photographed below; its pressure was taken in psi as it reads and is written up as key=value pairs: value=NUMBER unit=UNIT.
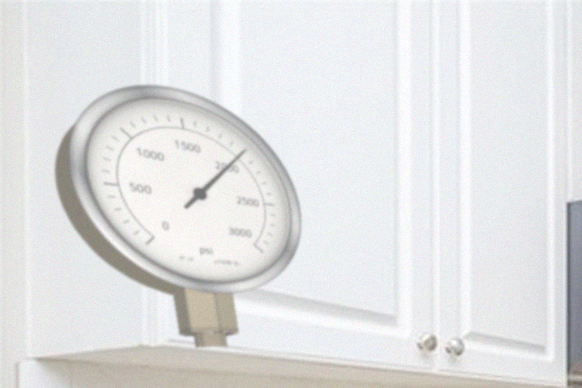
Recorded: value=2000 unit=psi
